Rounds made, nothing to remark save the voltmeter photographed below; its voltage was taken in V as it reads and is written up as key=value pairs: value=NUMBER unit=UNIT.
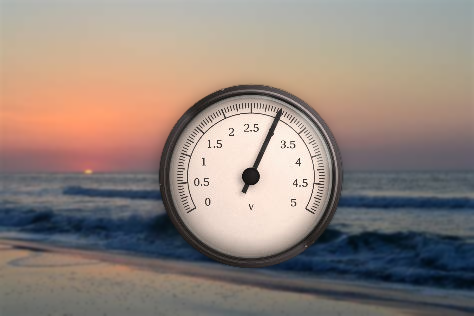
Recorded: value=3 unit=V
